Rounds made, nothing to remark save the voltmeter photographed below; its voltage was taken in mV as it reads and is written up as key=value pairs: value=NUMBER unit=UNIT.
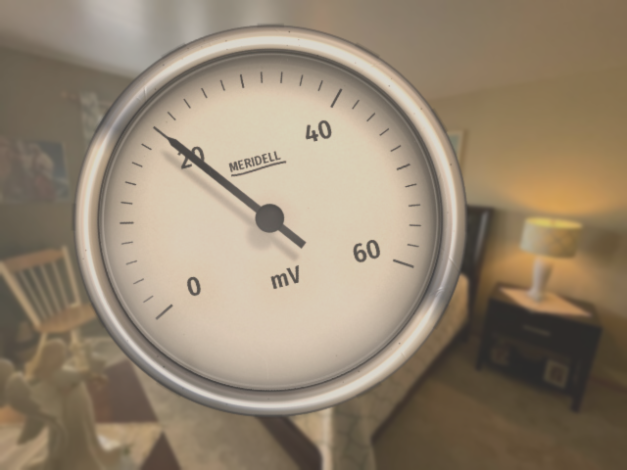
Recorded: value=20 unit=mV
